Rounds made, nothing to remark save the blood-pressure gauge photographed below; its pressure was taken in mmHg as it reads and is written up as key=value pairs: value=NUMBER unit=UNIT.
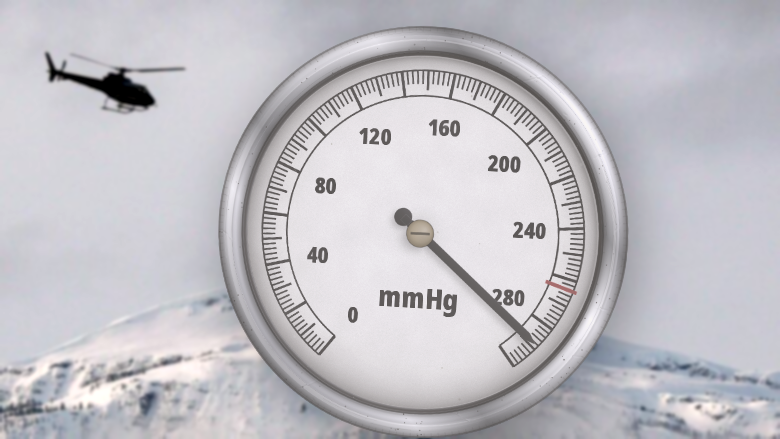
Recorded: value=288 unit=mmHg
